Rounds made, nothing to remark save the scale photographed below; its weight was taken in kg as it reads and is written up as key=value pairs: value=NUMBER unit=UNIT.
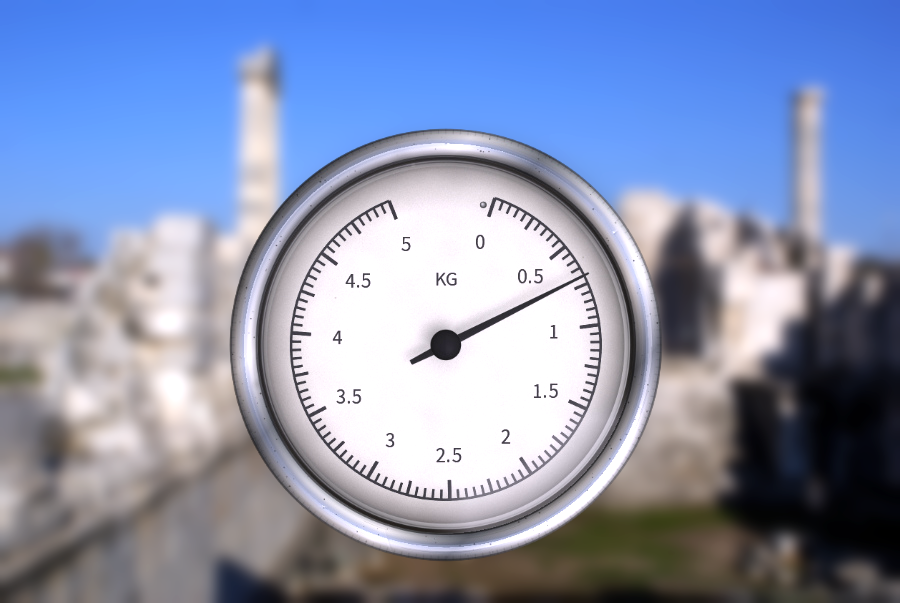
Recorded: value=0.7 unit=kg
